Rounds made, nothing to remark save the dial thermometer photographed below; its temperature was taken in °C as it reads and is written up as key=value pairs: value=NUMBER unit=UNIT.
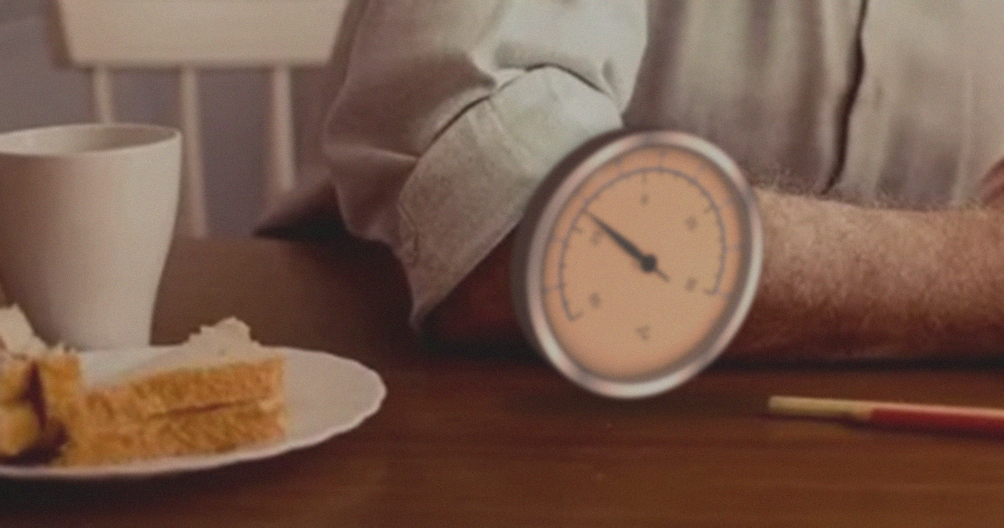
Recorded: value=-20 unit=°C
